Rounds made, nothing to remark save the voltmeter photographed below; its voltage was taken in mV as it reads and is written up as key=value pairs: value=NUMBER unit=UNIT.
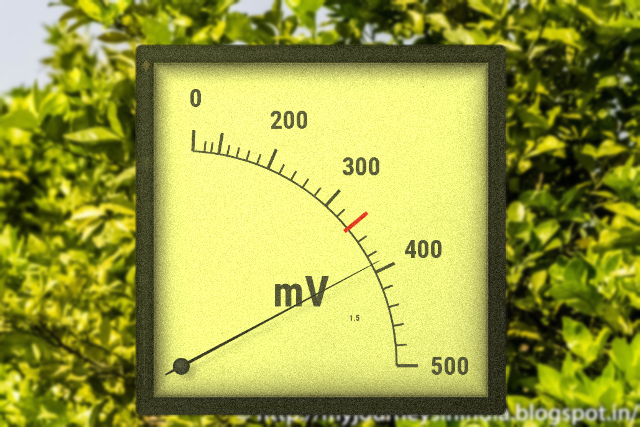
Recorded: value=390 unit=mV
